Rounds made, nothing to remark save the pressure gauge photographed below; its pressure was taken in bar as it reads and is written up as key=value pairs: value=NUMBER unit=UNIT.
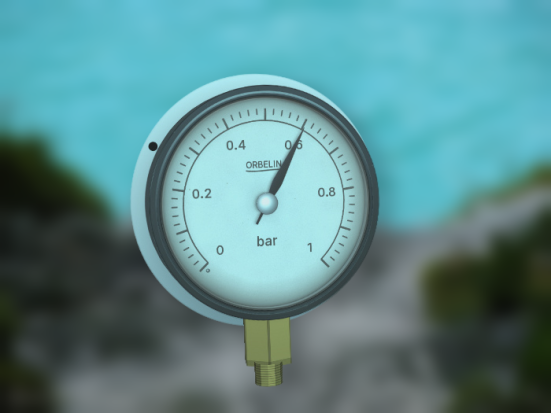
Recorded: value=0.6 unit=bar
